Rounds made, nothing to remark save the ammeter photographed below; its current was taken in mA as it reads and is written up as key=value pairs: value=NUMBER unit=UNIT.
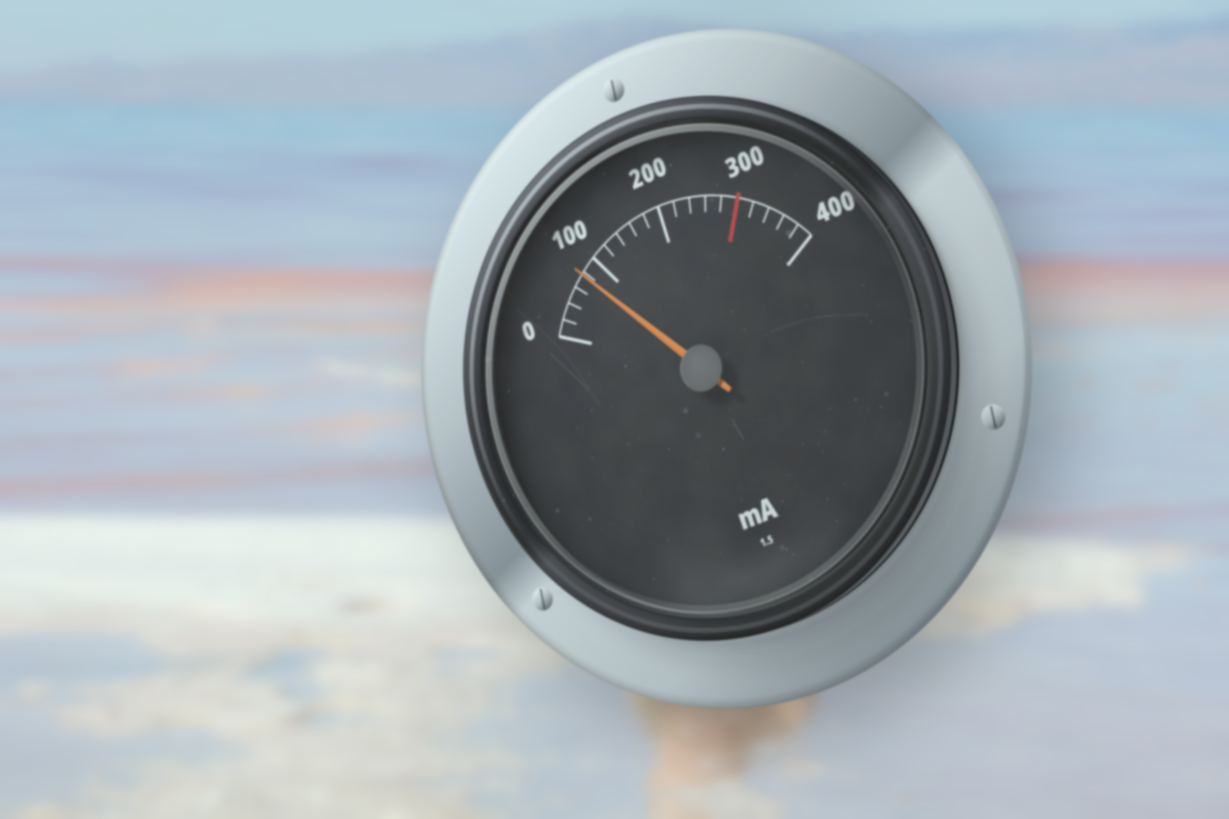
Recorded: value=80 unit=mA
